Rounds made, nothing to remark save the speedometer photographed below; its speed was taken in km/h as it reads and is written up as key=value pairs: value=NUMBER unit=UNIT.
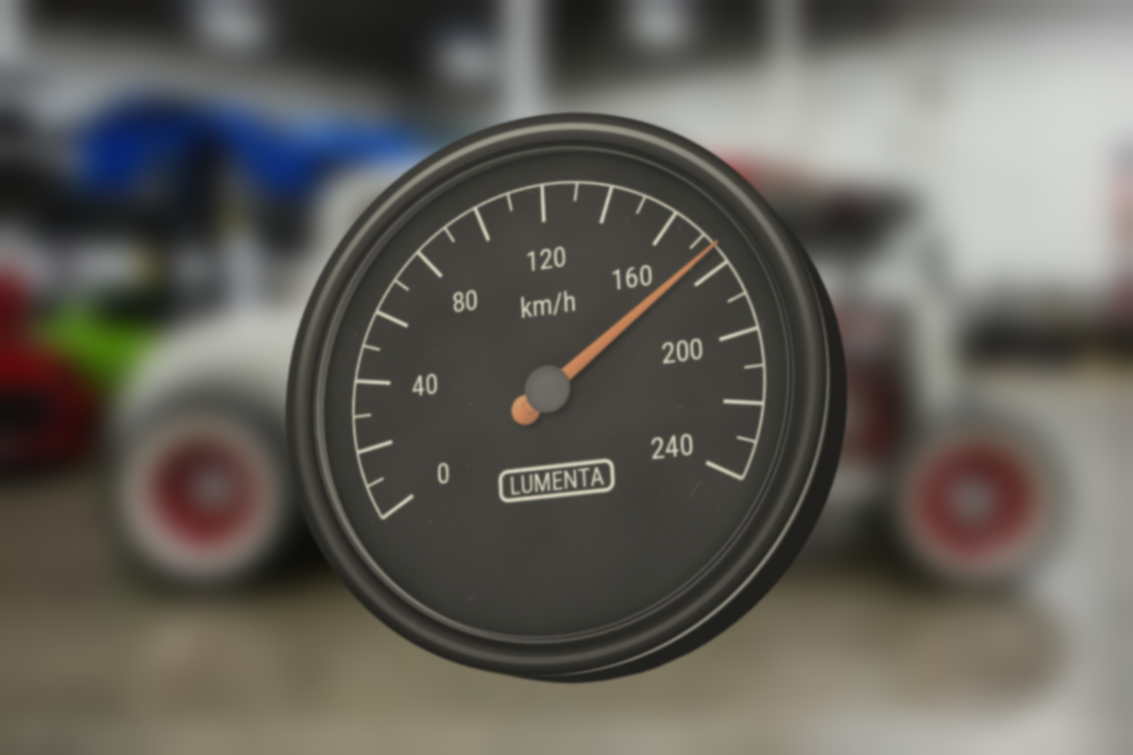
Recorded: value=175 unit=km/h
